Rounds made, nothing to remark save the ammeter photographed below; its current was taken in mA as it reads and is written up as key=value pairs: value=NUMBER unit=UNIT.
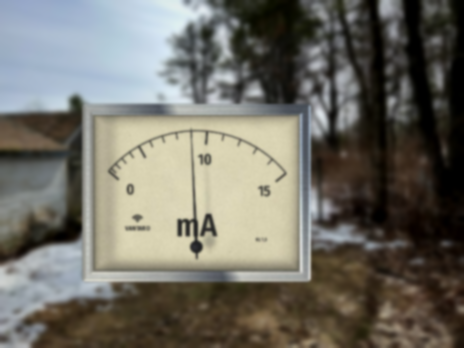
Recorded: value=9 unit=mA
